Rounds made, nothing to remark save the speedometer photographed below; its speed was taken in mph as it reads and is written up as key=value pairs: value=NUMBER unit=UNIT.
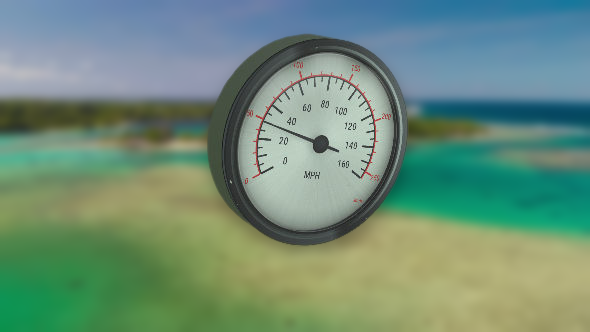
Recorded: value=30 unit=mph
